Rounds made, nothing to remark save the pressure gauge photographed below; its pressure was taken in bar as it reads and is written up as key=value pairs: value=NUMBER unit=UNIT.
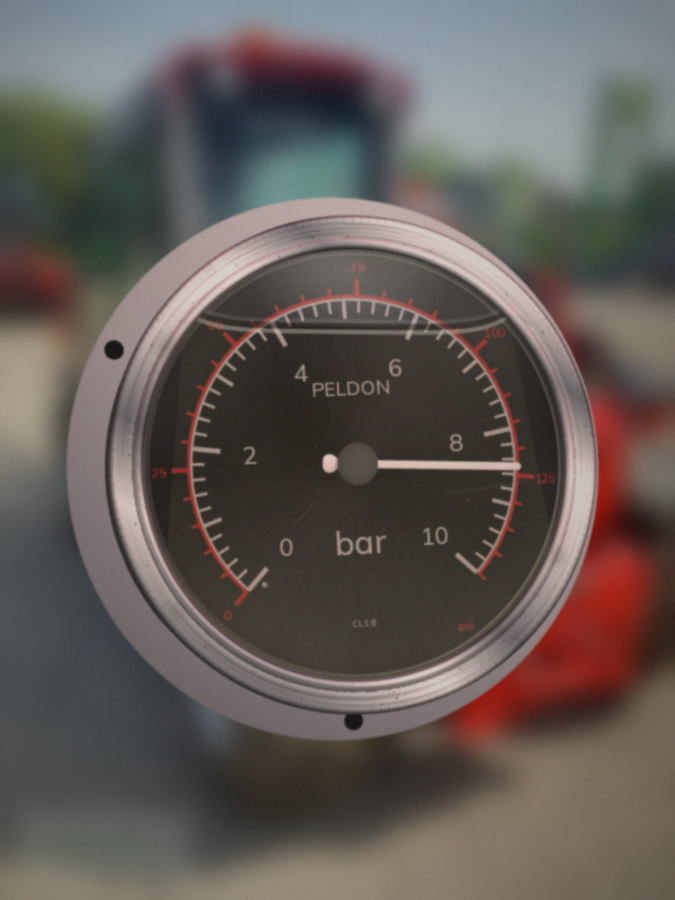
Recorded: value=8.5 unit=bar
